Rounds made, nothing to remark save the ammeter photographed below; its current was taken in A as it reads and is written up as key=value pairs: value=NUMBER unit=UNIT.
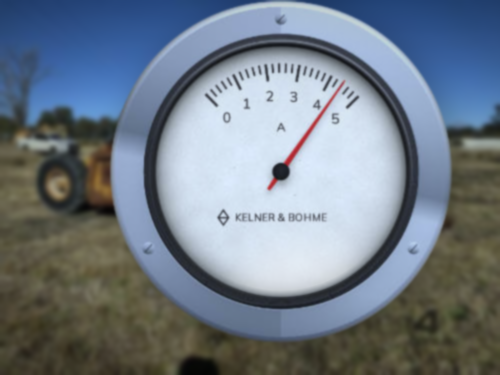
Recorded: value=4.4 unit=A
